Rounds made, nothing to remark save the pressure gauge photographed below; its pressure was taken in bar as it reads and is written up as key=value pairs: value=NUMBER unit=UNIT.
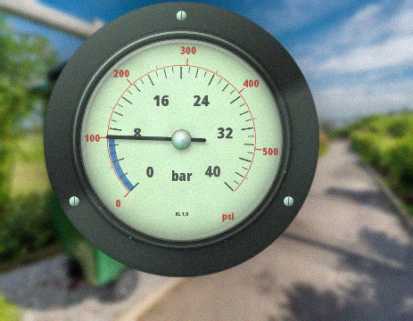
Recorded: value=7 unit=bar
